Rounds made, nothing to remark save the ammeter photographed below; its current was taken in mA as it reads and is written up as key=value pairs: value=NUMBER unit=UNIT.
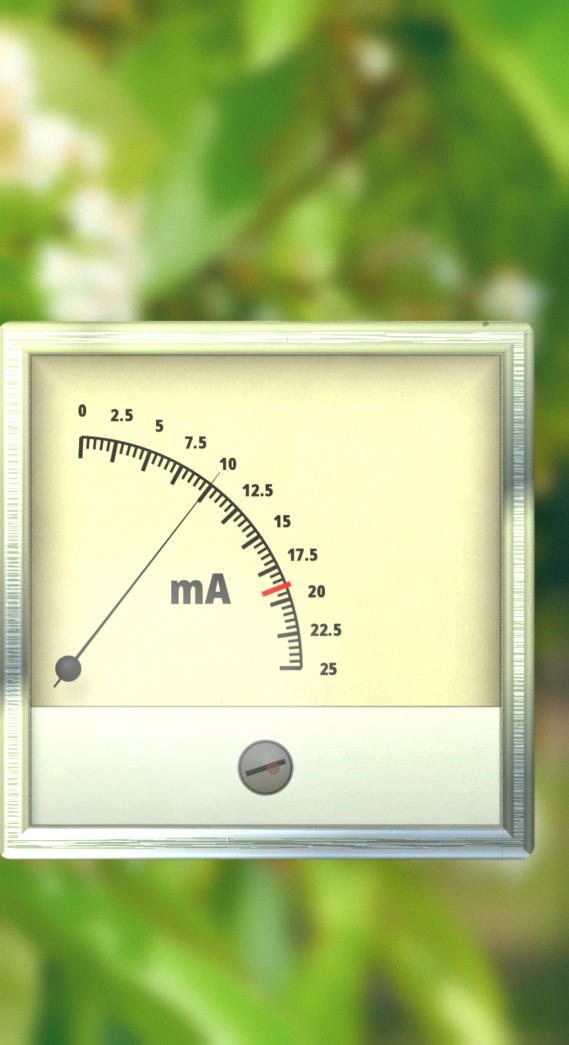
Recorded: value=10 unit=mA
